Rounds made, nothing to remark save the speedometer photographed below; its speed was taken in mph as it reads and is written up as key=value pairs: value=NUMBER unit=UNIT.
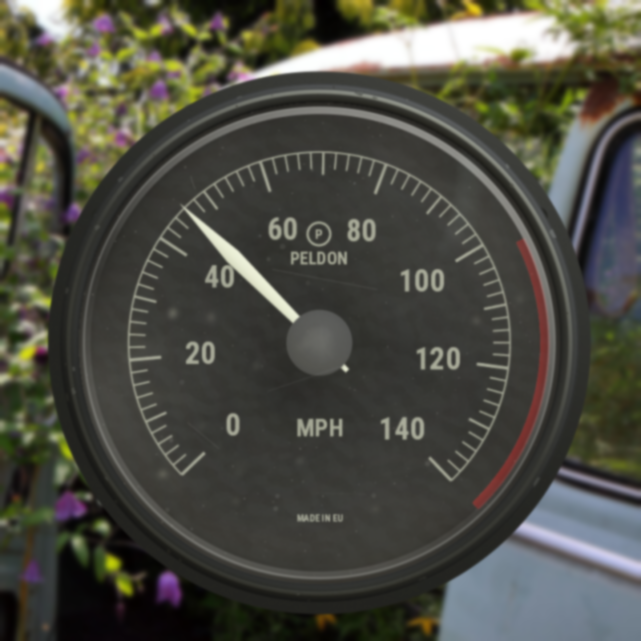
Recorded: value=46 unit=mph
